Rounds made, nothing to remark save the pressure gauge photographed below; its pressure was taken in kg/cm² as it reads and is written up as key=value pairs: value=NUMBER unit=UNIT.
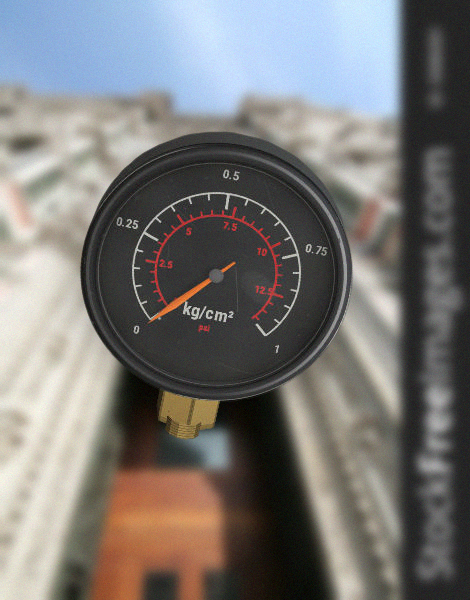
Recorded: value=0 unit=kg/cm²
